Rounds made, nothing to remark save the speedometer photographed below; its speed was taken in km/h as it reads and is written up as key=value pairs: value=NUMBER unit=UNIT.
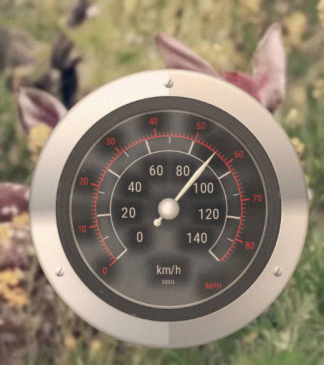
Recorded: value=90 unit=km/h
